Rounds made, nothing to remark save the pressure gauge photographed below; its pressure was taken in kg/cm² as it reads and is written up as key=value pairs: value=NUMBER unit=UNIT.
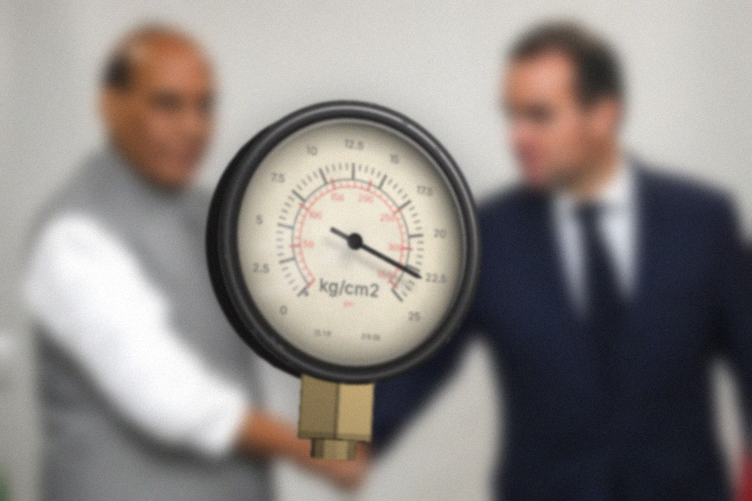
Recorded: value=23 unit=kg/cm²
